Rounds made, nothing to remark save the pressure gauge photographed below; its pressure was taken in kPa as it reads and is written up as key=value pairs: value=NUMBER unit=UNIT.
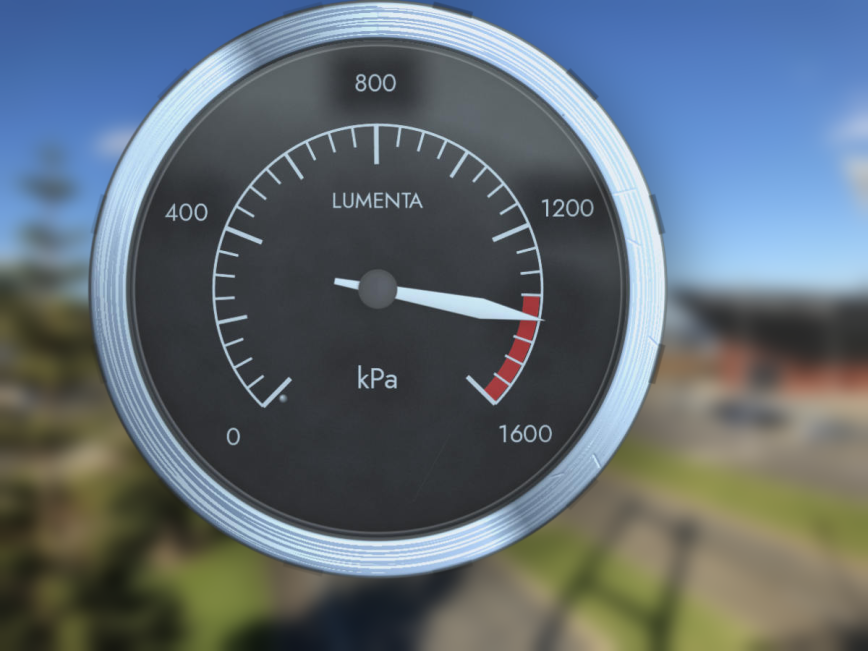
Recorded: value=1400 unit=kPa
